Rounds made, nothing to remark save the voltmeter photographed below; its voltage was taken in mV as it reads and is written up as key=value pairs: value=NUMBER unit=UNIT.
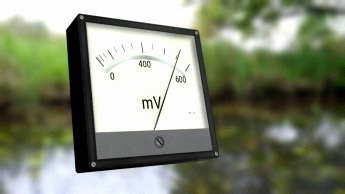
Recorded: value=550 unit=mV
